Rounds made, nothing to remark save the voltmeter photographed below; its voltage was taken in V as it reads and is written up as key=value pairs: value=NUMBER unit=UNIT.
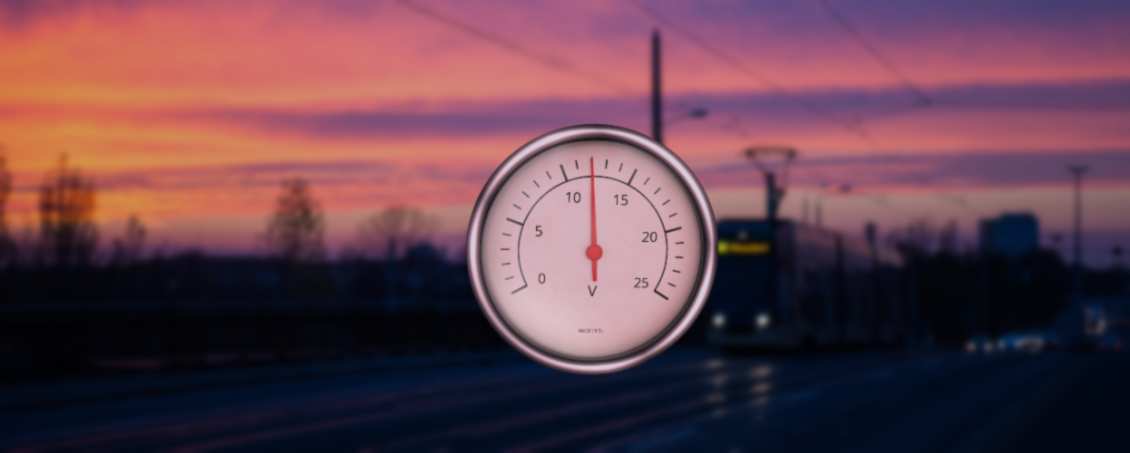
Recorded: value=12 unit=V
